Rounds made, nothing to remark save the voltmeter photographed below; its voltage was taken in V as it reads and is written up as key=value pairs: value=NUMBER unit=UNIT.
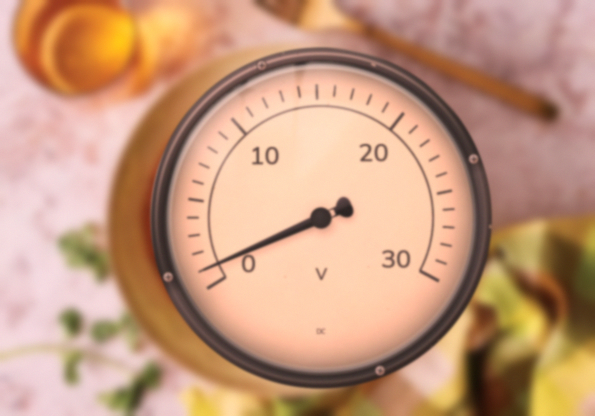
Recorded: value=1 unit=V
